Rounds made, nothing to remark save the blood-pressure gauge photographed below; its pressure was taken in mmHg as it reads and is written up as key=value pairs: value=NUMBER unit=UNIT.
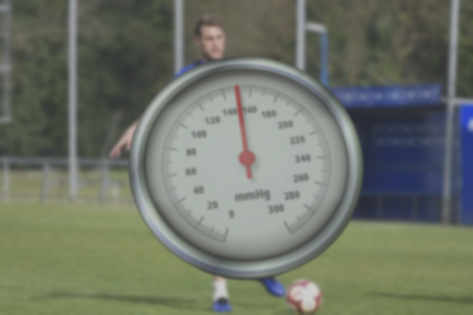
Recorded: value=150 unit=mmHg
